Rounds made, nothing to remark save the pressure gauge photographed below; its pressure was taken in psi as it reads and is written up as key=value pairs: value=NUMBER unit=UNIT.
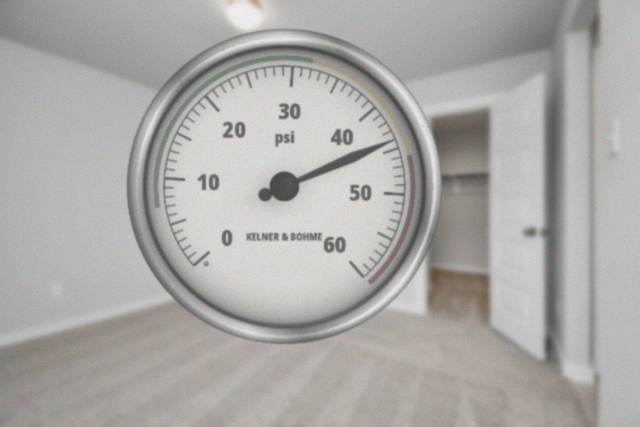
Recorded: value=44 unit=psi
